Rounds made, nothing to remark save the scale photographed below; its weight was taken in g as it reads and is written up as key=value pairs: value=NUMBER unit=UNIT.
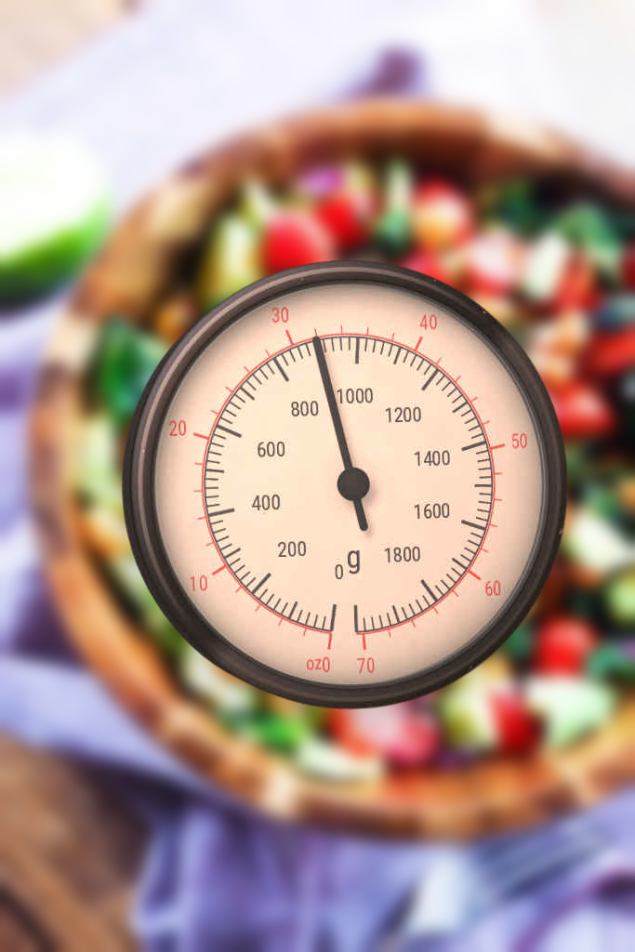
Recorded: value=900 unit=g
